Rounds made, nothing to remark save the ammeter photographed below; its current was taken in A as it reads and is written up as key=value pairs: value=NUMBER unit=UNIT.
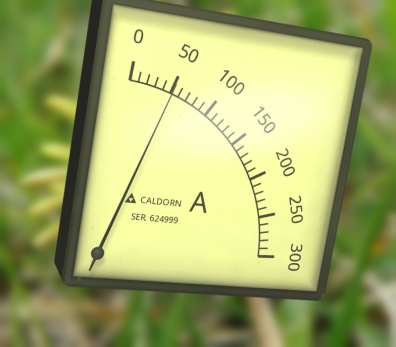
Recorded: value=50 unit=A
